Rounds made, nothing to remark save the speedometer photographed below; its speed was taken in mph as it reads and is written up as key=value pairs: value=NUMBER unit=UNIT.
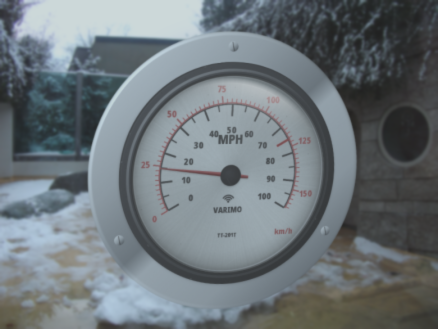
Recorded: value=15 unit=mph
